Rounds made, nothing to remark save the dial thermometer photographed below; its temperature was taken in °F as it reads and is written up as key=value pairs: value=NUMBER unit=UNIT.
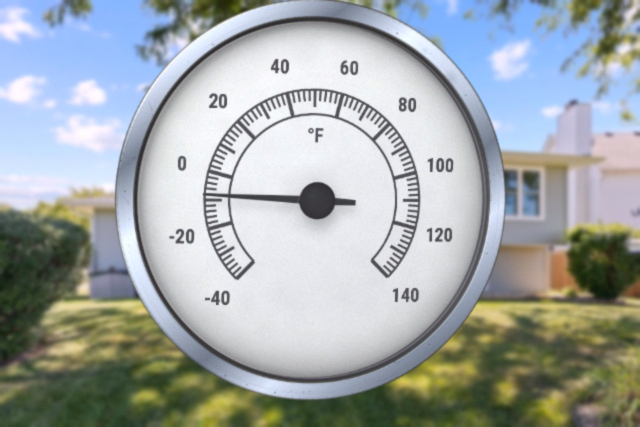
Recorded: value=-8 unit=°F
